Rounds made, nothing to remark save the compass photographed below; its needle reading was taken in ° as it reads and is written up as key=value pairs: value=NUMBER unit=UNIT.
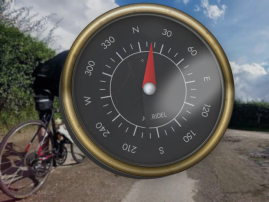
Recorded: value=15 unit=°
